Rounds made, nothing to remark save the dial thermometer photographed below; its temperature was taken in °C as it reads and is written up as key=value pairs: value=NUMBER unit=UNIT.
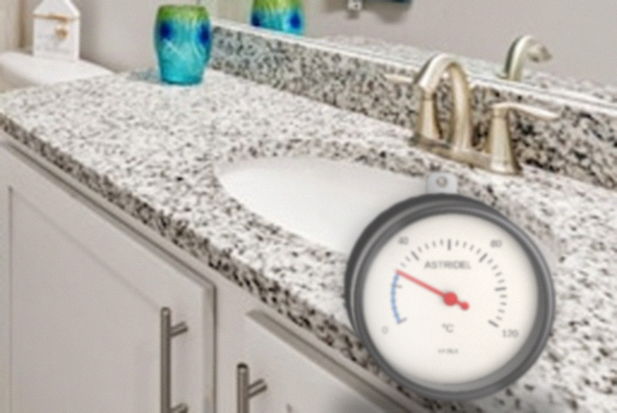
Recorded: value=28 unit=°C
